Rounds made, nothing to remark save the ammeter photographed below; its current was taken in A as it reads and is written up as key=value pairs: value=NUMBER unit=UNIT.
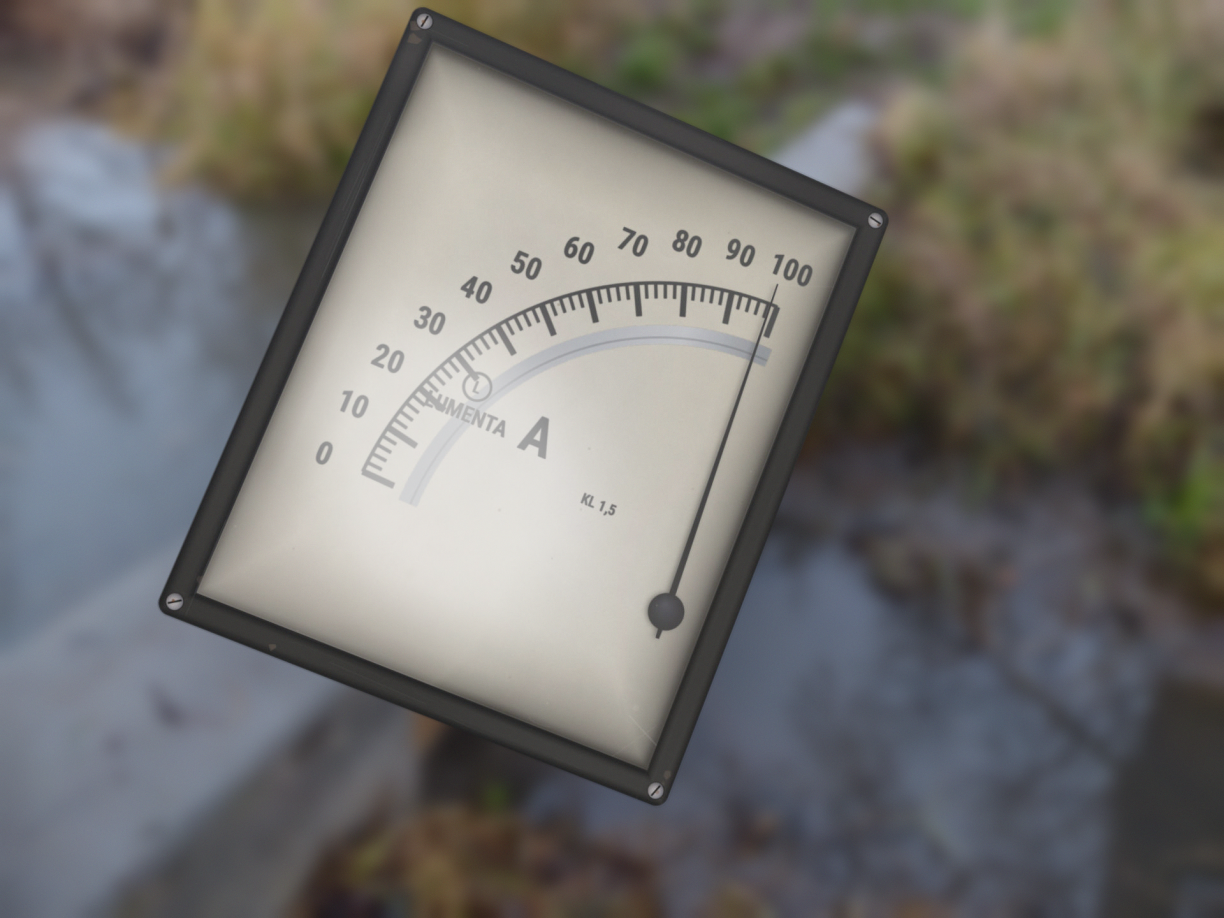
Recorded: value=98 unit=A
